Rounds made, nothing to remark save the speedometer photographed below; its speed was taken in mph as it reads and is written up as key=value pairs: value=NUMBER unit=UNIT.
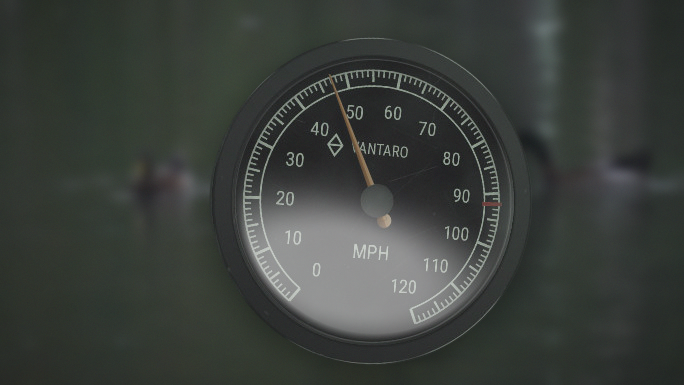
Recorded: value=47 unit=mph
